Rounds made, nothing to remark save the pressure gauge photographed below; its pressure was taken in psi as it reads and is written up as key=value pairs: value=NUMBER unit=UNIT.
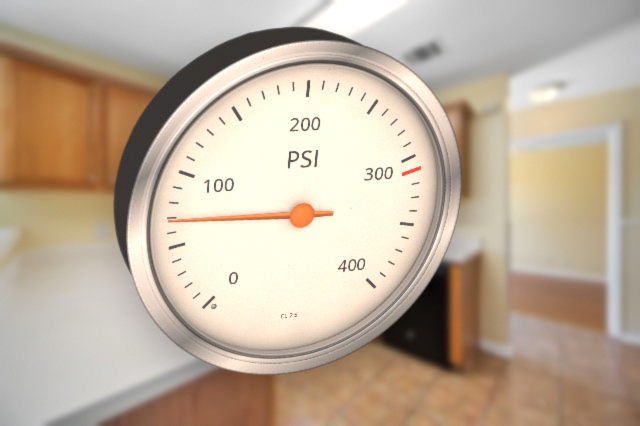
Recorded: value=70 unit=psi
